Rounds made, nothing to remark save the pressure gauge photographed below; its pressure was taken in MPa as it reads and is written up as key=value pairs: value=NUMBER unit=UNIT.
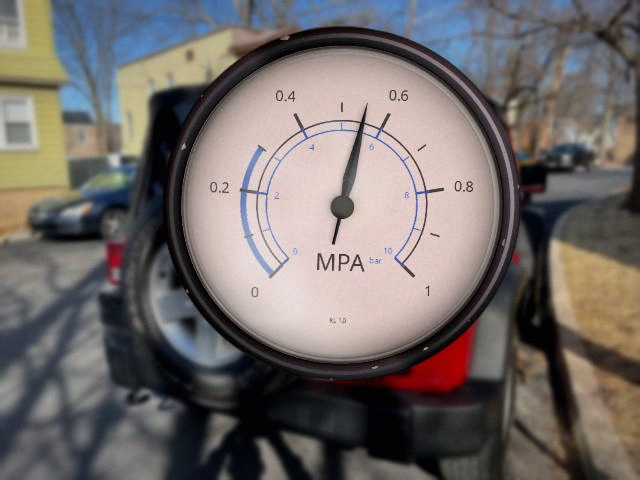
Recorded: value=0.55 unit=MPa
